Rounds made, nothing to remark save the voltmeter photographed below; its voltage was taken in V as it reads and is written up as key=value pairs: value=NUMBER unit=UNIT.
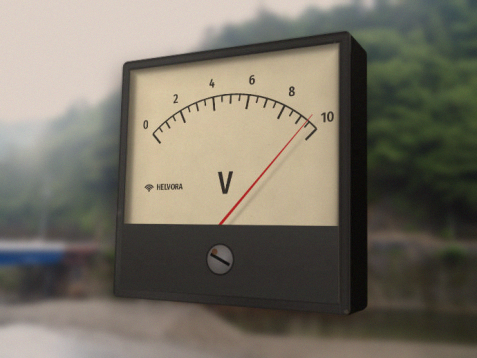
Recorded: value=9.5 unit=V
